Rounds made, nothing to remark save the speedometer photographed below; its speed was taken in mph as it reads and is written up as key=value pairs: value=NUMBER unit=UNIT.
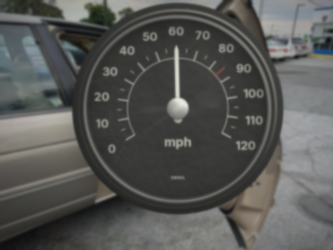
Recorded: value=60 unit=mph
